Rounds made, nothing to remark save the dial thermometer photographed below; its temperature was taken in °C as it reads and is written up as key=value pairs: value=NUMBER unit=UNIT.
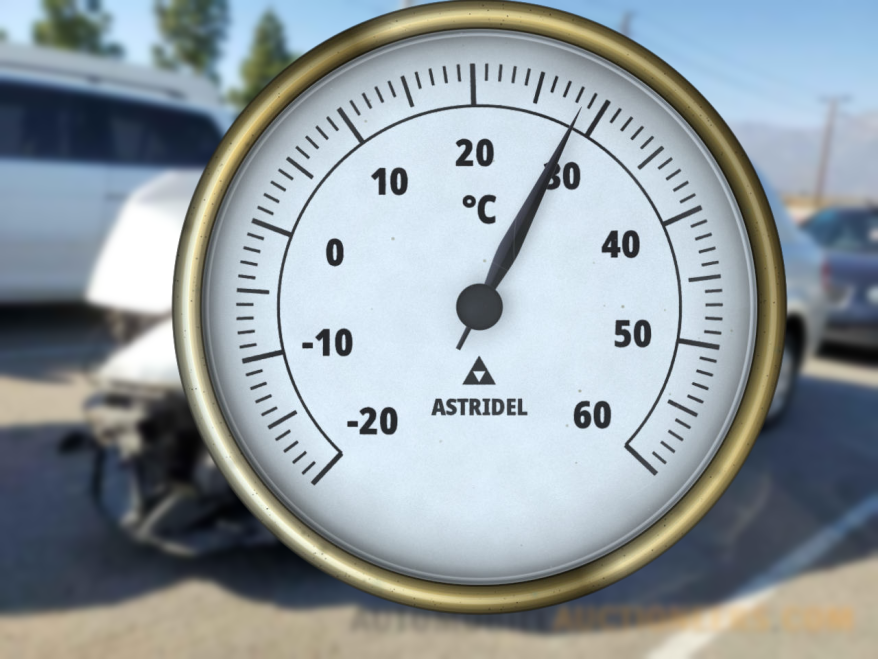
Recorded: value=28.5 unit=°C
